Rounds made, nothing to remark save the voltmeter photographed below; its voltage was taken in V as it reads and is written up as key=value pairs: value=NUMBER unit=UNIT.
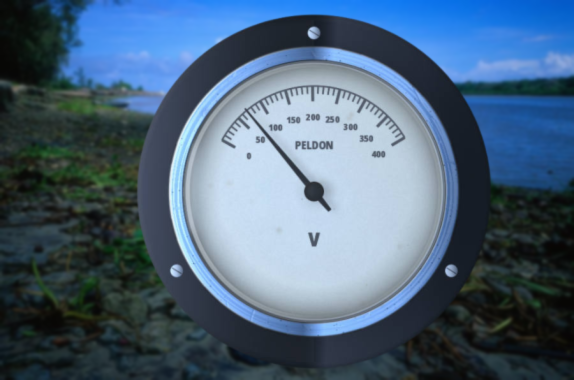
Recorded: value=70 unit=V
